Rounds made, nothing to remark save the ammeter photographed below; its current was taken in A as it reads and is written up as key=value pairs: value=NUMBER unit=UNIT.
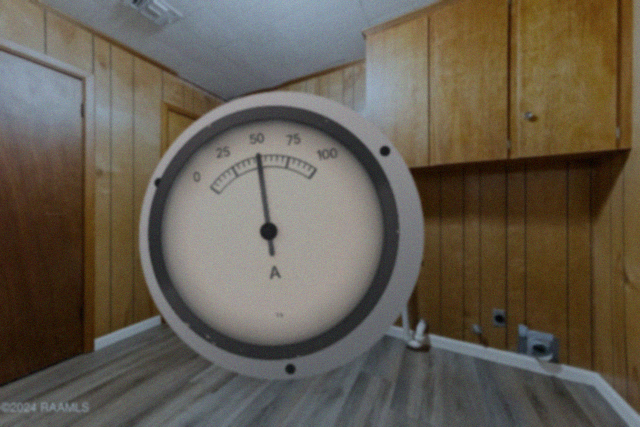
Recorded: value=50 unit=A
